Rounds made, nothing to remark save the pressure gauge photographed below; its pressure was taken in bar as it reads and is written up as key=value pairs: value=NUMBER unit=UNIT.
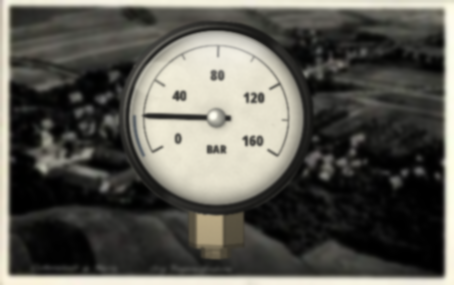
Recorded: value=20 unit=bar
